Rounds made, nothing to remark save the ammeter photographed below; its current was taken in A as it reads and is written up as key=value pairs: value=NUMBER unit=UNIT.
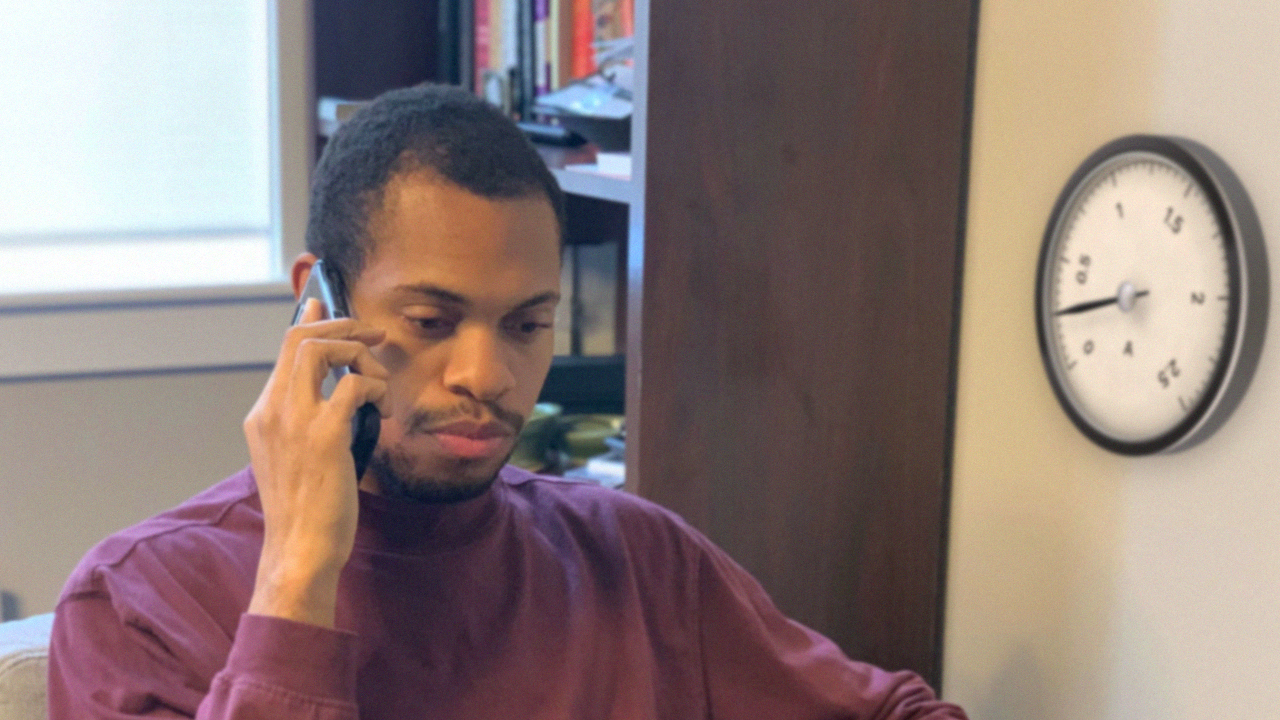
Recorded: value=0.25 unit=A
